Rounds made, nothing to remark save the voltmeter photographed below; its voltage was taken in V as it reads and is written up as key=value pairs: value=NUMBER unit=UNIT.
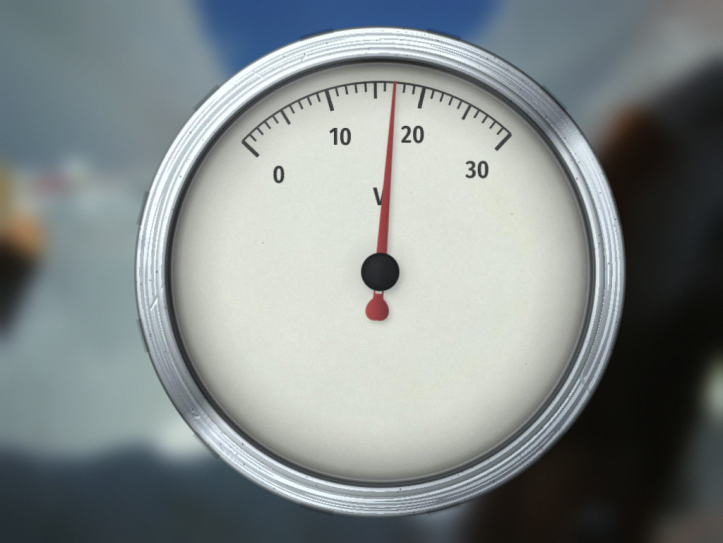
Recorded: value=17 unit=V
